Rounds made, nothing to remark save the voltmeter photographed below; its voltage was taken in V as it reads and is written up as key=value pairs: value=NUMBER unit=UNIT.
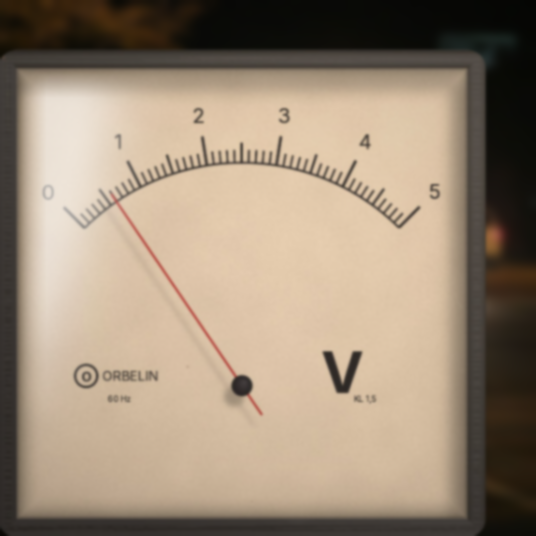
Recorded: value=0.6 unit=V
